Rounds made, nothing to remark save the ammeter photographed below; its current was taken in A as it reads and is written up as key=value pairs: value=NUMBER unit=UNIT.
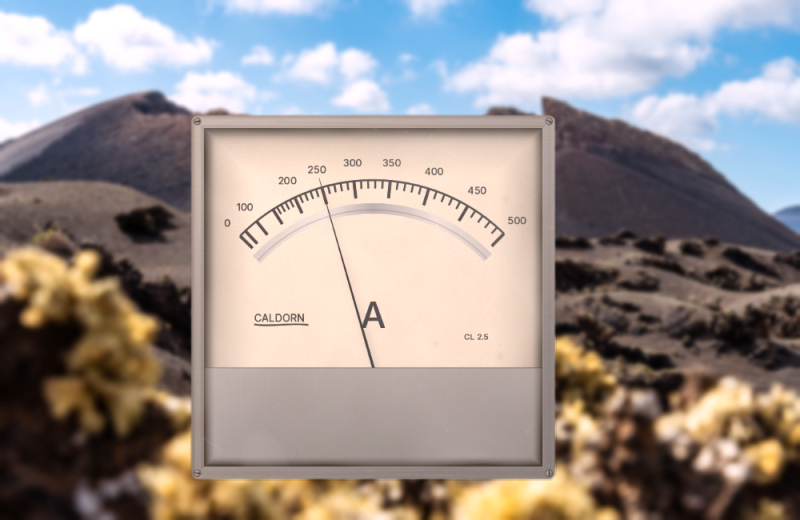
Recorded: value=250 unit=A
